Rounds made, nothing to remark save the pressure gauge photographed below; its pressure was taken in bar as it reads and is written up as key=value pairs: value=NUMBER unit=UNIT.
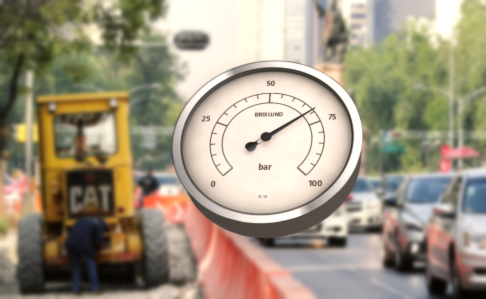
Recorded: value=70 unit=bar
